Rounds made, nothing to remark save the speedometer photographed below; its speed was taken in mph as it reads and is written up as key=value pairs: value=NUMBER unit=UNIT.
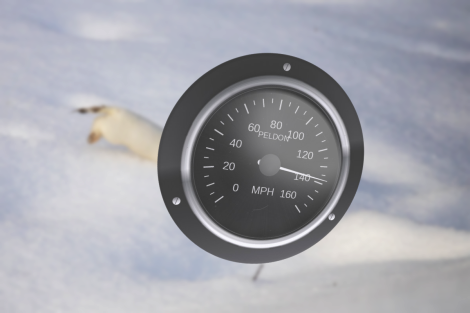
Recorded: value=137.5 unit=mph
